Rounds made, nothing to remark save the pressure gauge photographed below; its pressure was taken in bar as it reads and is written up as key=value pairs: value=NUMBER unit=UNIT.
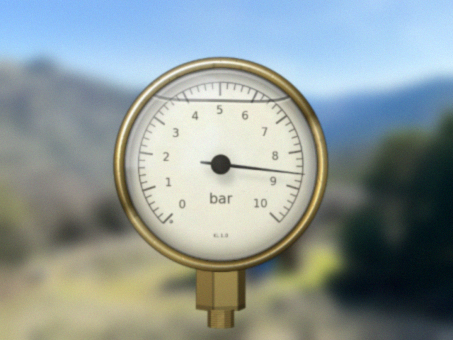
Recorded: value=8.6 unit=bar
